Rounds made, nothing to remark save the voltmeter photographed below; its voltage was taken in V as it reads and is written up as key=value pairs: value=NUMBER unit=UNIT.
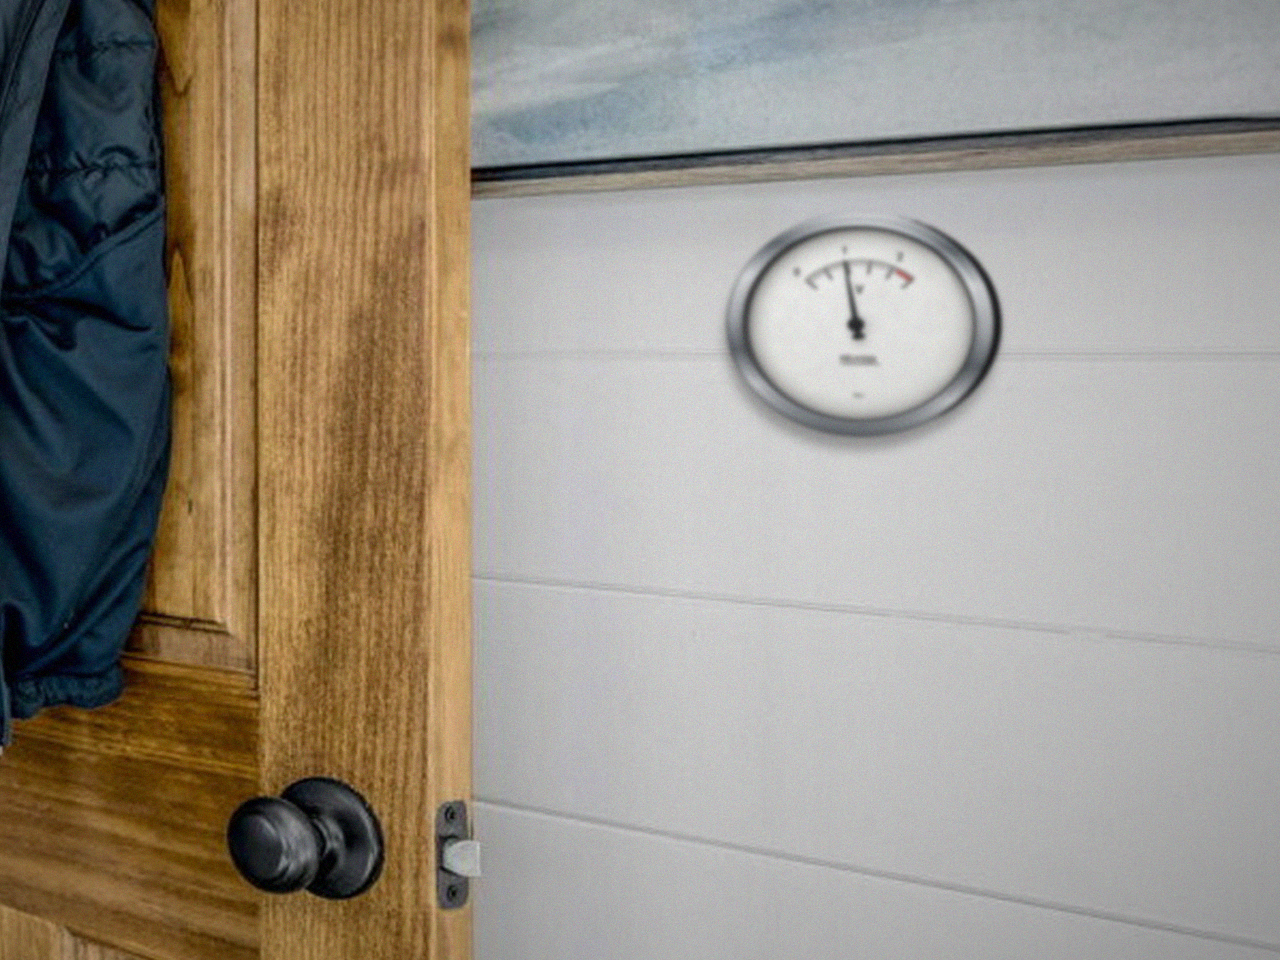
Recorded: value=1 unit=V
